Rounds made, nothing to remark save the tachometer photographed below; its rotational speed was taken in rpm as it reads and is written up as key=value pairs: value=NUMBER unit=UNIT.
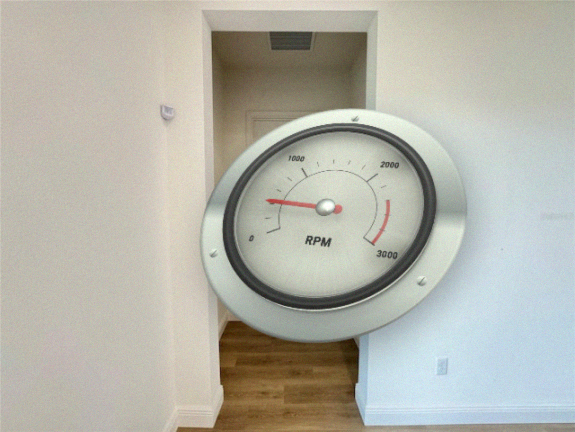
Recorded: value=400 unit=rpm
